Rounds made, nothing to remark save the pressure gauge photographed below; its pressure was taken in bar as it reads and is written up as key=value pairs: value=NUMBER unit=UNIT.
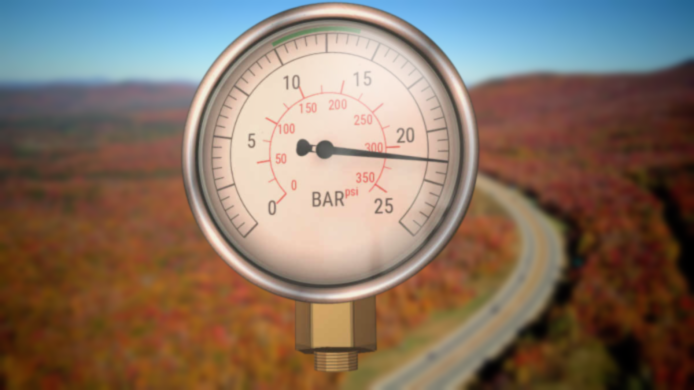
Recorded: value=21.5 unit=bar
